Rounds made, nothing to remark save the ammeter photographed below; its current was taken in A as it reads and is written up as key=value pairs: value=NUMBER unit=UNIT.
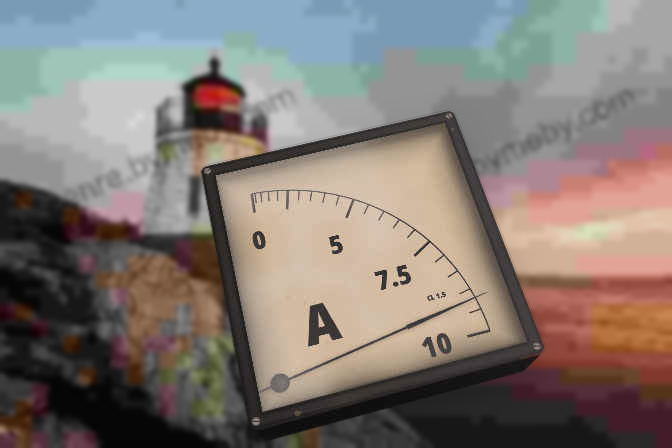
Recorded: value=9.25 unit=A
